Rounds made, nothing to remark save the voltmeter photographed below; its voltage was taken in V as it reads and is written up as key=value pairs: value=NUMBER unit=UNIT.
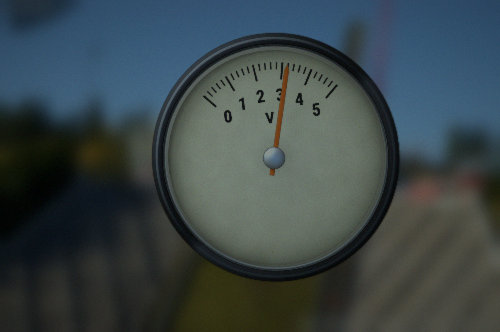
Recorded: value=3.2 unit=V
